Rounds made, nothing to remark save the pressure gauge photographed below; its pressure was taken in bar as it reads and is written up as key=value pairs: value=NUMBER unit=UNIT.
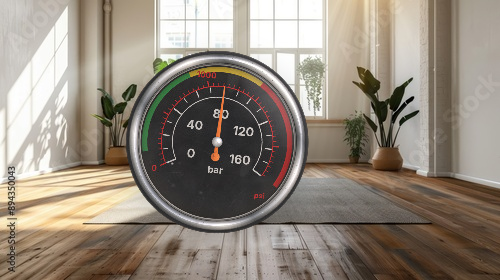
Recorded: value=80 unit=bar
